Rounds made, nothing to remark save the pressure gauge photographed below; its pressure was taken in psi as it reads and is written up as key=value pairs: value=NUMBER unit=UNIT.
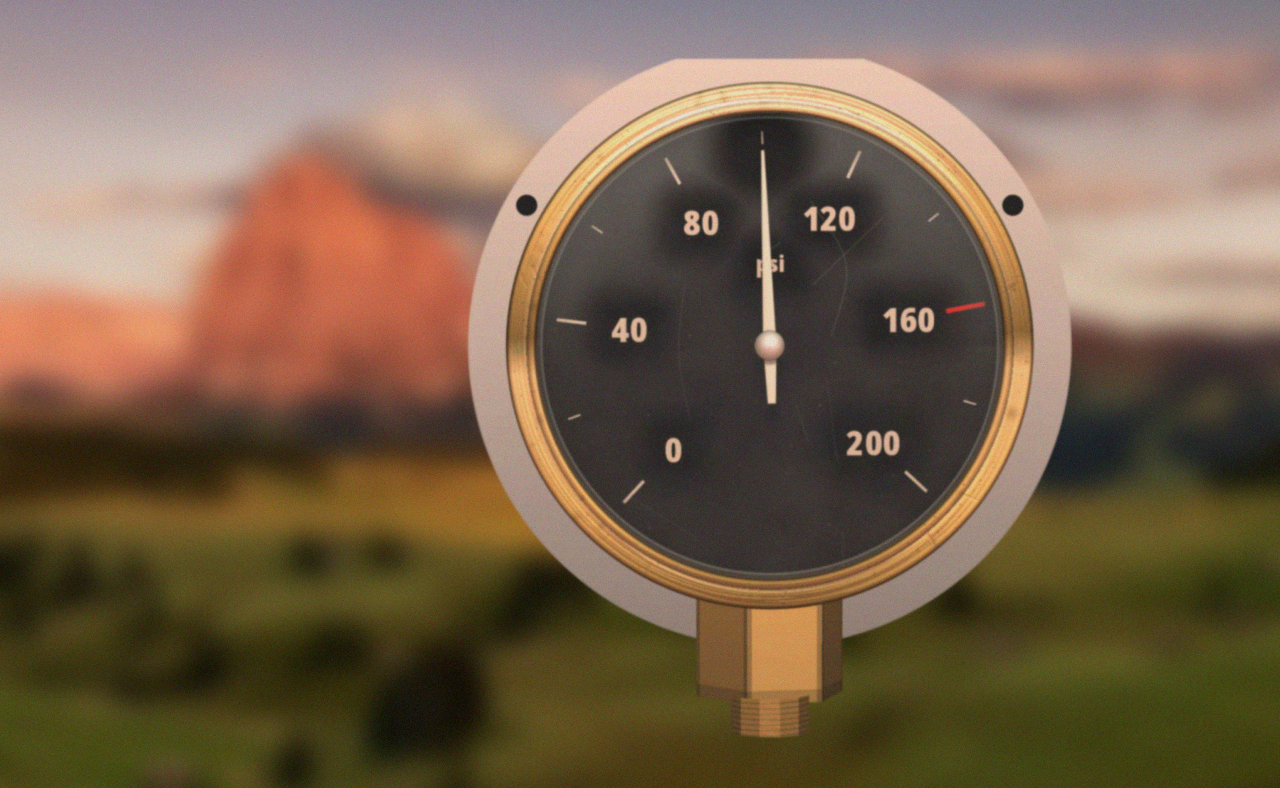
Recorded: value=100 unit=psi
